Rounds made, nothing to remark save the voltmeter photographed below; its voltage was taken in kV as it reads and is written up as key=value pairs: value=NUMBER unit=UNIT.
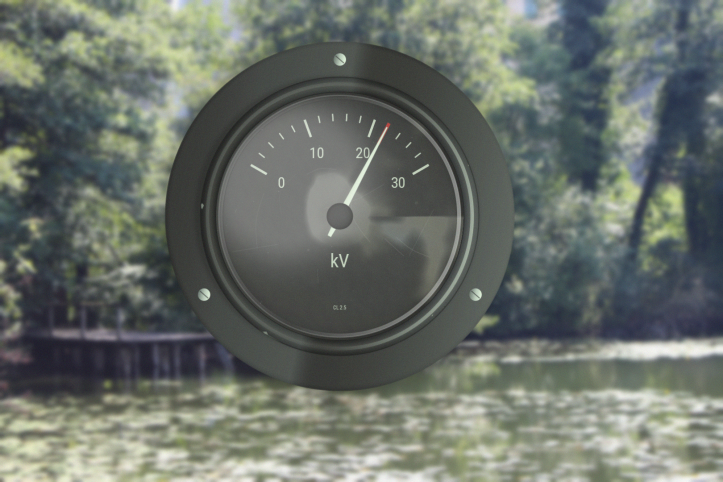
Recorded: value=22 unit=kV
